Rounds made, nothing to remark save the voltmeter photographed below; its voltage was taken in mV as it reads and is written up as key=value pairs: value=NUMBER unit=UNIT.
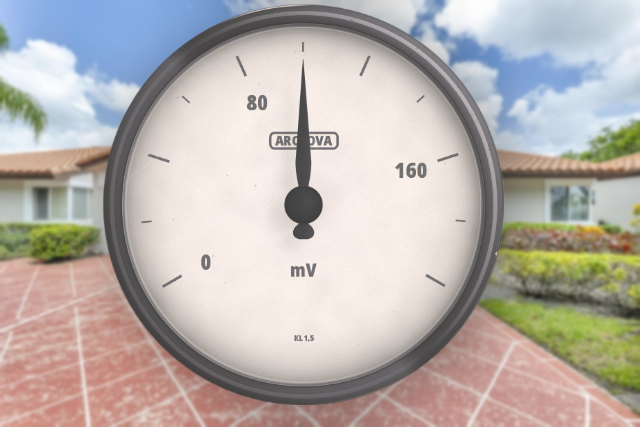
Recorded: value=100 unit=mV
